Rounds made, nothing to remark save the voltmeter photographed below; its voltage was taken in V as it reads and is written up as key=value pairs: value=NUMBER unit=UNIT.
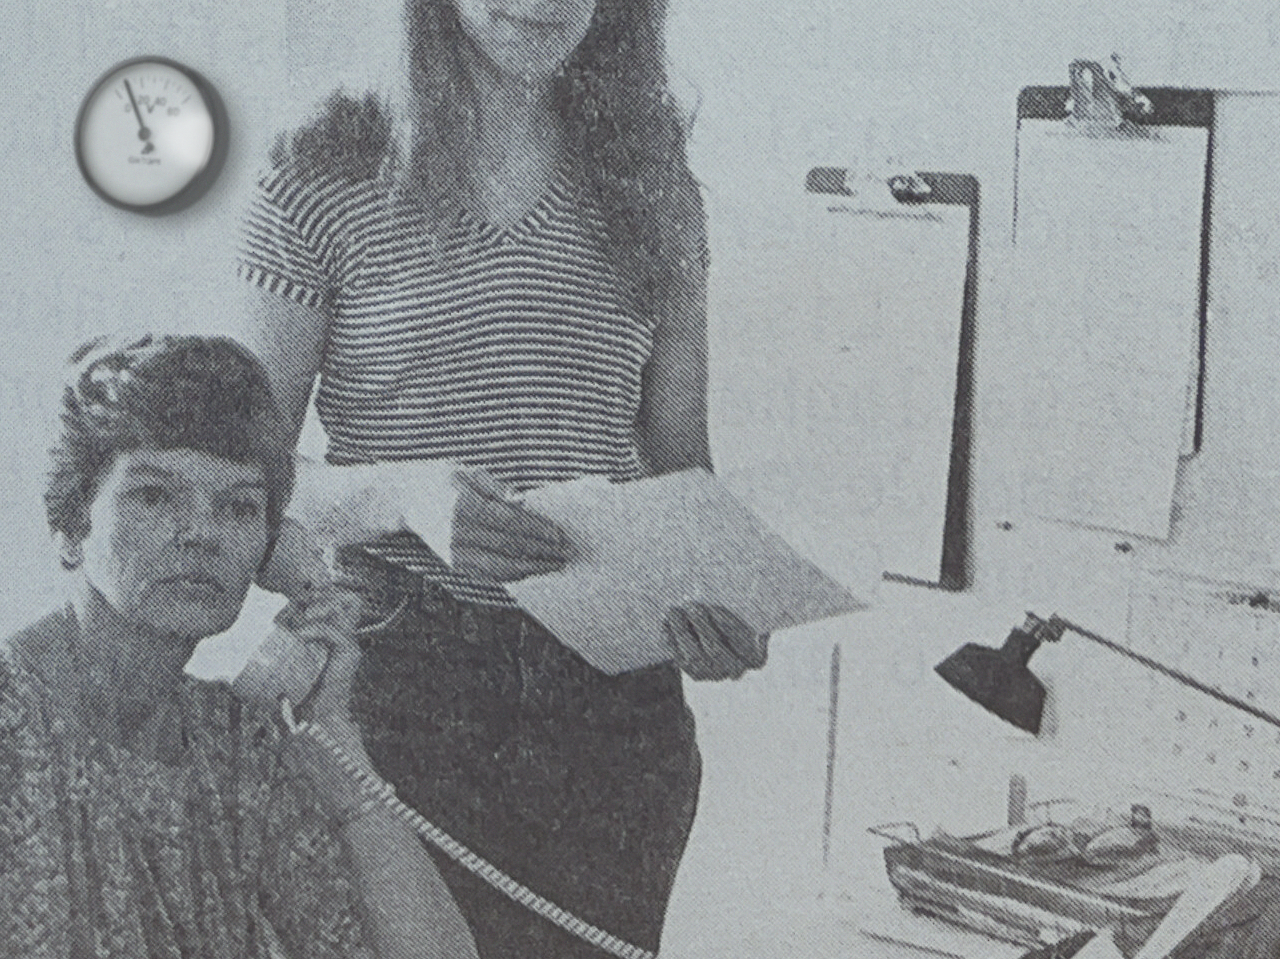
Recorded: value=10 unit=V
